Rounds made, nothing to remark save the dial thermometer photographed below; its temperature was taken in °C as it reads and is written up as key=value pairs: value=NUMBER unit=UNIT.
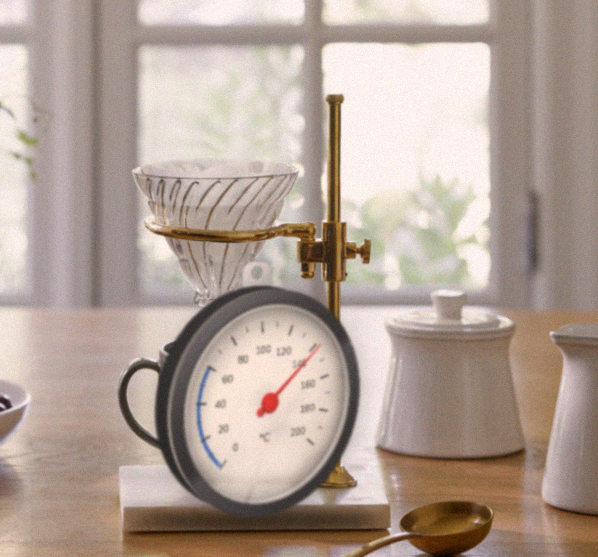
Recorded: value=140 unit=°C
